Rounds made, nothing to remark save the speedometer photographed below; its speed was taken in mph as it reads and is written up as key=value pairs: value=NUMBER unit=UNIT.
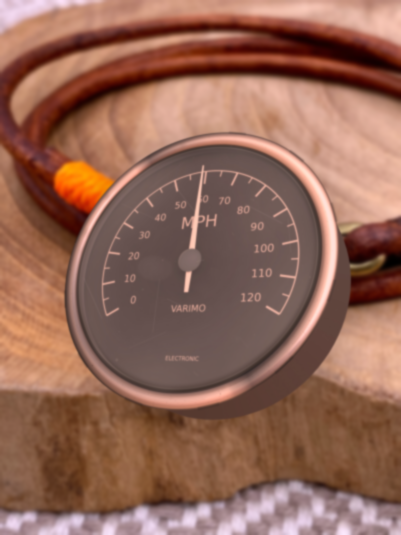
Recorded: value=60 unit=mph
